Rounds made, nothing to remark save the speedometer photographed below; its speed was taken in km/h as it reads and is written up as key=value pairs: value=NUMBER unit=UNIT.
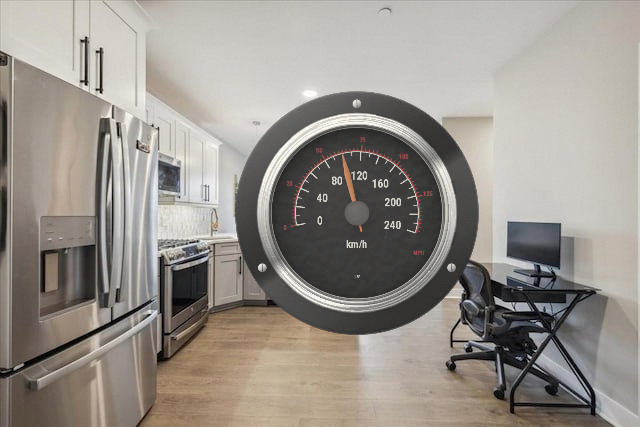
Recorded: value=100 unit=km/h
